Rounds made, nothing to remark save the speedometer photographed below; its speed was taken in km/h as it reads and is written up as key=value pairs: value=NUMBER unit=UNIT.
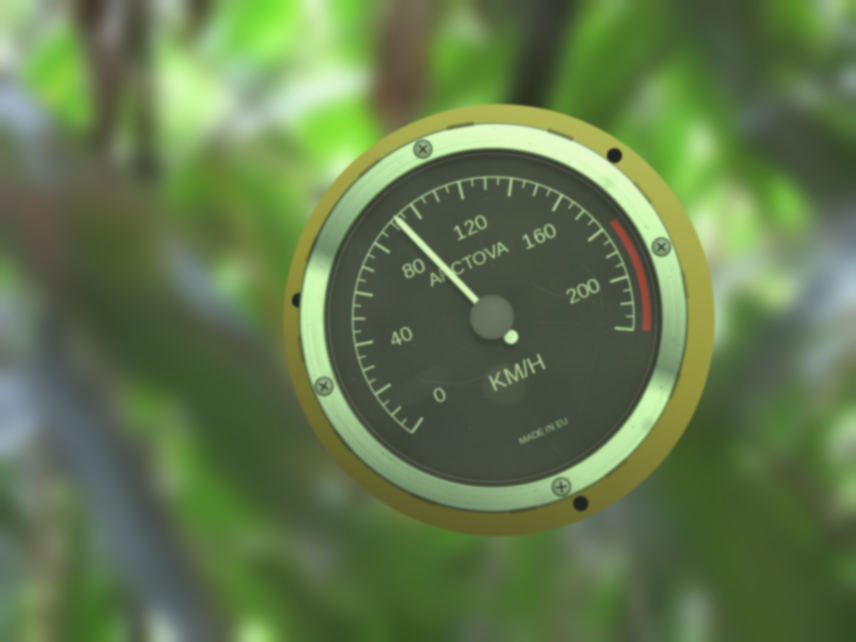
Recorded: value=92.5 unit=km/h
